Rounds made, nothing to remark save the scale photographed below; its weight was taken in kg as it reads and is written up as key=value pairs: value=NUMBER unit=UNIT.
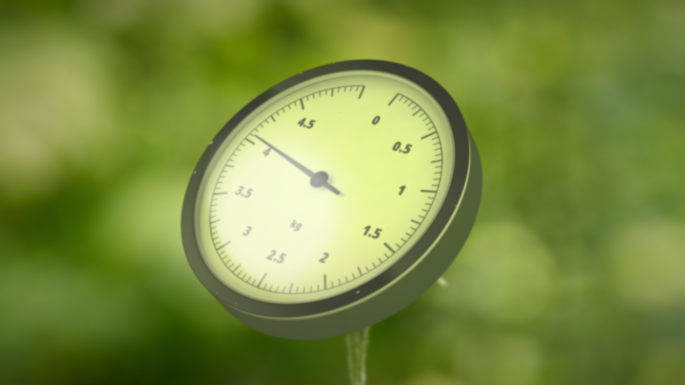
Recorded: value=4.05 unit=kg
